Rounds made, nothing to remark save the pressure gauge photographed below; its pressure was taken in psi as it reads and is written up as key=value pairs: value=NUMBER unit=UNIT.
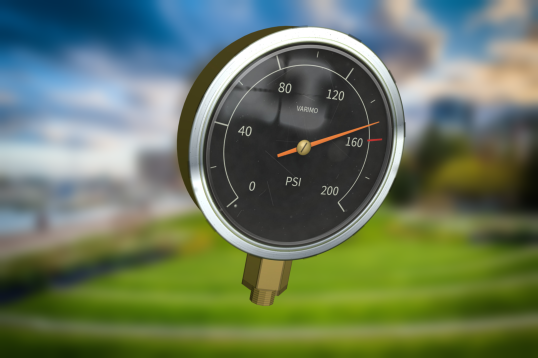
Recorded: value=150 unit=psi
